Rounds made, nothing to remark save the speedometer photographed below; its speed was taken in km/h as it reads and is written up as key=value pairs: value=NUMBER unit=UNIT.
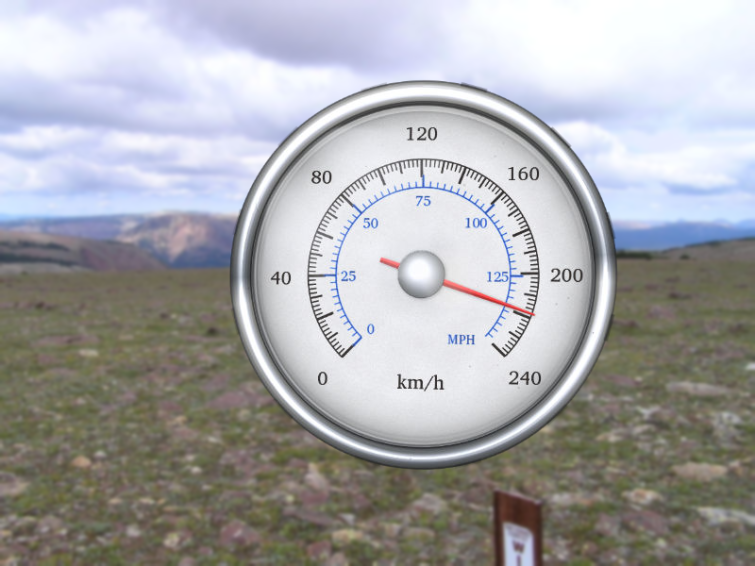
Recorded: value=218 unit=km/h
